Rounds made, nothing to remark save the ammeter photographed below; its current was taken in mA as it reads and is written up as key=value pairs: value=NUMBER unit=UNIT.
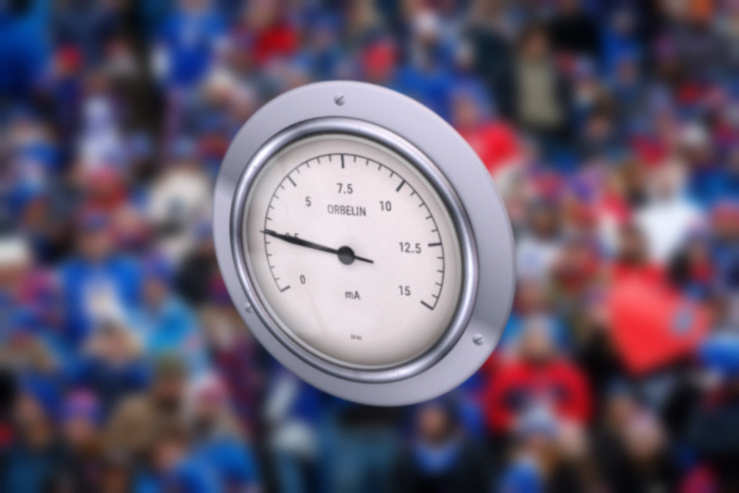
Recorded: value=2.5 unit=mA
